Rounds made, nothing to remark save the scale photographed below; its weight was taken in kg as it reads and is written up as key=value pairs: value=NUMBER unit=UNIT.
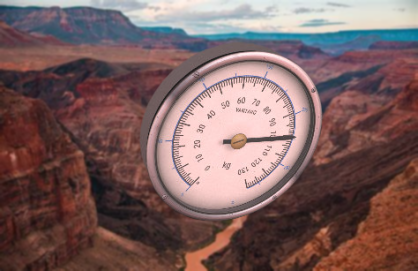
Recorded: value=100 unit=kg
